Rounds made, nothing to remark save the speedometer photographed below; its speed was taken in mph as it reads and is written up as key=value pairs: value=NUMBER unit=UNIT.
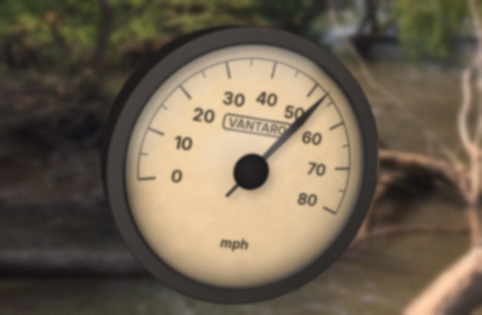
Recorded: value=52.5 unit=mph
